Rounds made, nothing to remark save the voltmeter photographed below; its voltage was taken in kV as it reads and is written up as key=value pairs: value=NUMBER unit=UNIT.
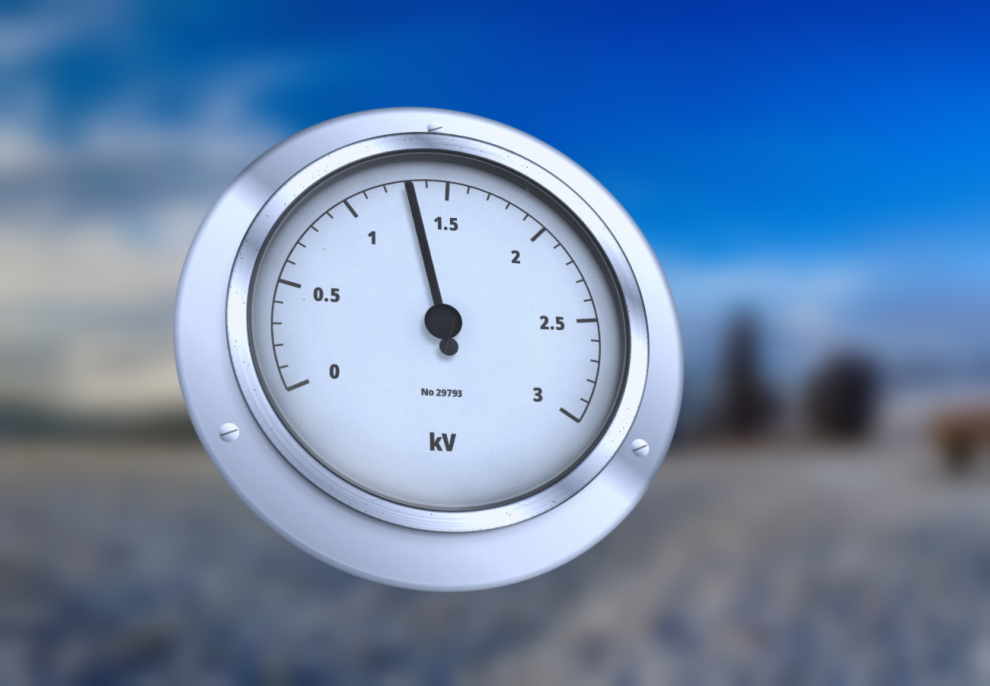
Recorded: value=1.3 unit=kV
